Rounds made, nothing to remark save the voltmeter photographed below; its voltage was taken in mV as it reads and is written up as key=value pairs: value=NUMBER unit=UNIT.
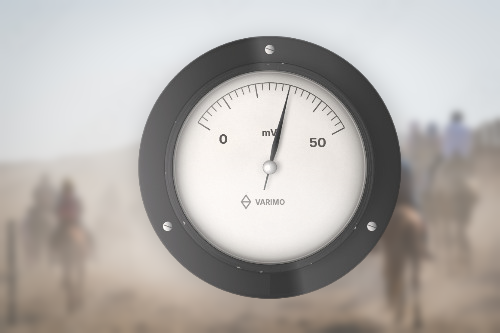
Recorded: value=30 unit=mV
